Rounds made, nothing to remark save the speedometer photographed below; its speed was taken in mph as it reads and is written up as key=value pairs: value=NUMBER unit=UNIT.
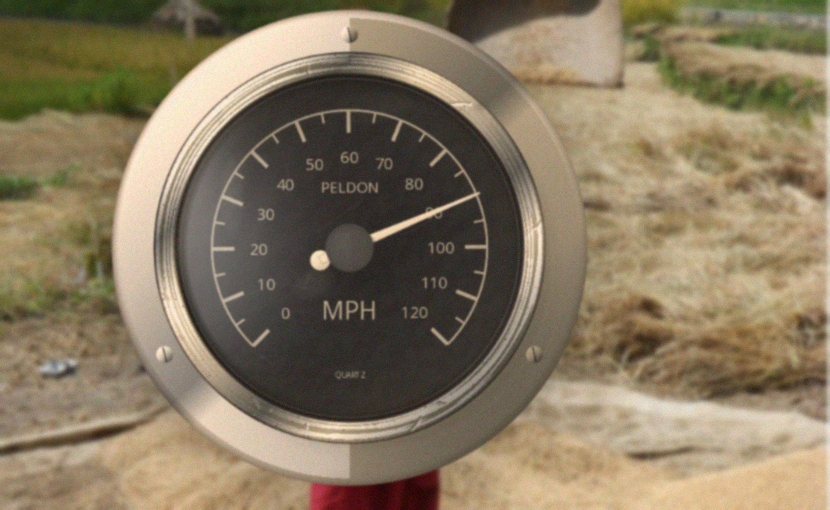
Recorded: value=90 unit=mph
